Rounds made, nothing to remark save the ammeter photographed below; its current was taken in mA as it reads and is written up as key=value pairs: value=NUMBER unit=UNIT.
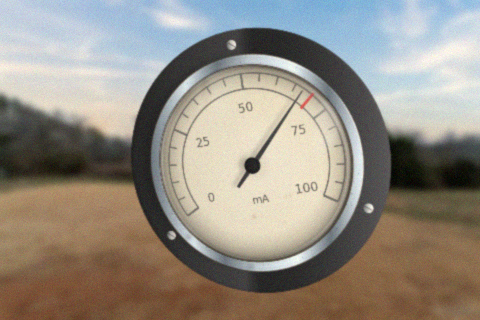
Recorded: value=67.5 unit=mA
